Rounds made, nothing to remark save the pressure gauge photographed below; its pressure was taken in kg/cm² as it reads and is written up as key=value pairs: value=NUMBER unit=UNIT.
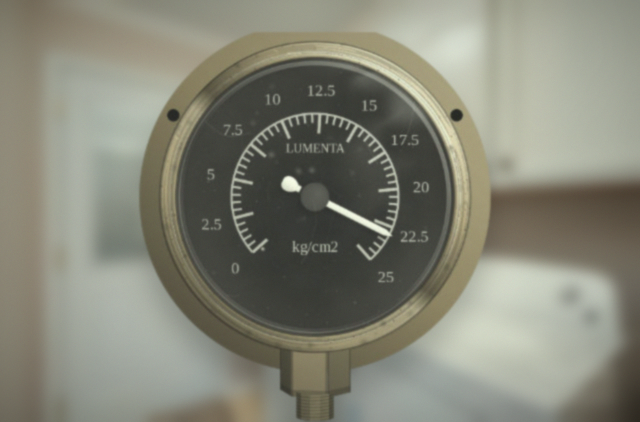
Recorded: value=23 unit=kg/cm²
